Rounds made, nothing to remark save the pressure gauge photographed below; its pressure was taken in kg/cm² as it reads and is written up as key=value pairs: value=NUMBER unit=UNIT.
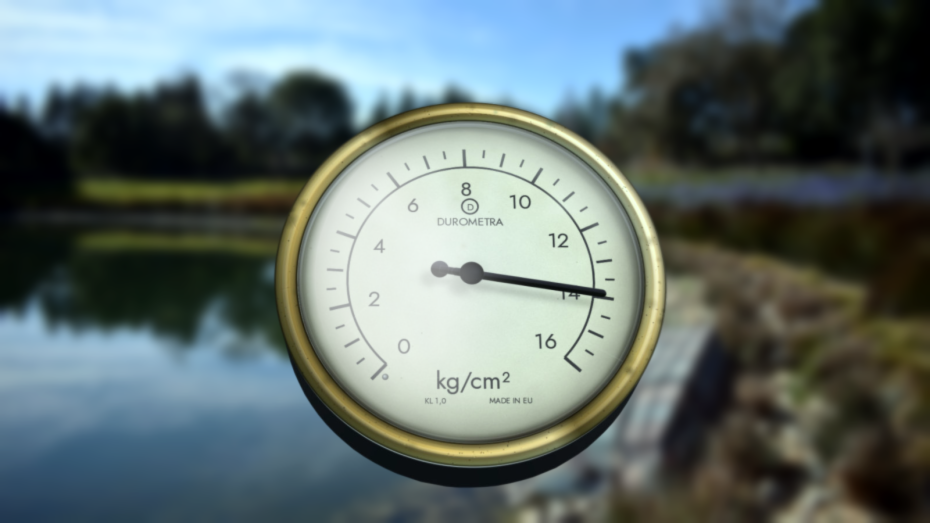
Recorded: value=14 unit=kg/cm²
